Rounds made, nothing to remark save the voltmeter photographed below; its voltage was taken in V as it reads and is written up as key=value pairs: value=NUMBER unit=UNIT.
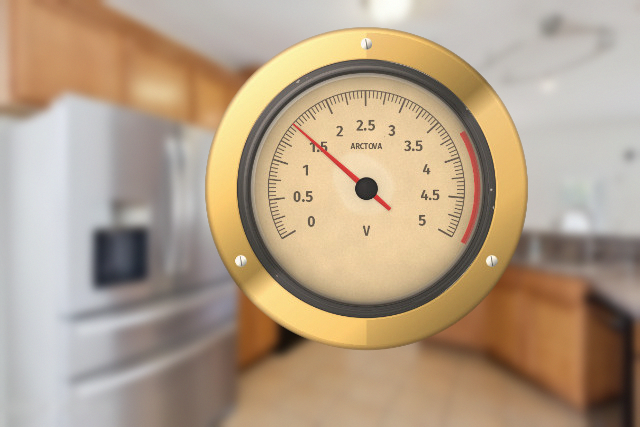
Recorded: value=1.5 unit=V
